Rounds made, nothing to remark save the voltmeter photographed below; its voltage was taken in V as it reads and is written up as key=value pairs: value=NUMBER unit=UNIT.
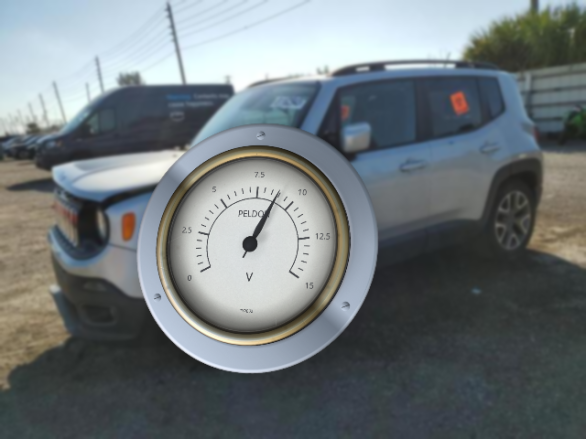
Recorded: value=9 unit=V
